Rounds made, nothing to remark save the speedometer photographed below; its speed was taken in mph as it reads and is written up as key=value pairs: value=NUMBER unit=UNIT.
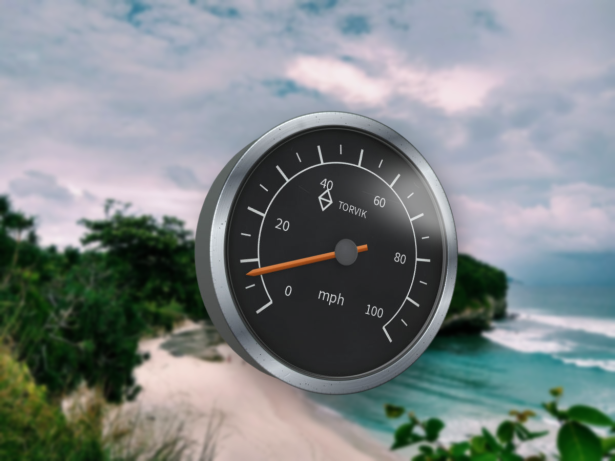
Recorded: value=7.5 unit=mph
